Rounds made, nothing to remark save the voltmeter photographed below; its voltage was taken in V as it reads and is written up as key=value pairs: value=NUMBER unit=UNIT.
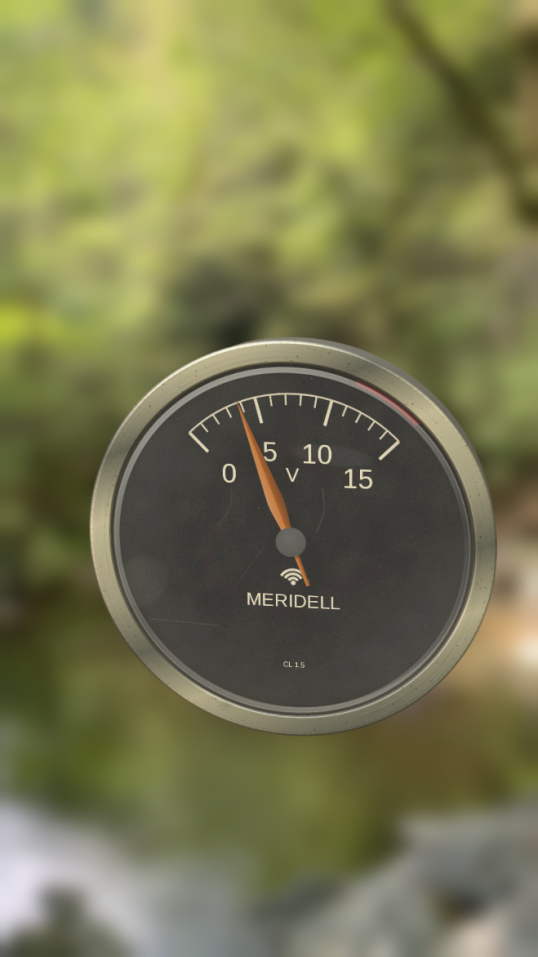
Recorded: value=4 unit=V
